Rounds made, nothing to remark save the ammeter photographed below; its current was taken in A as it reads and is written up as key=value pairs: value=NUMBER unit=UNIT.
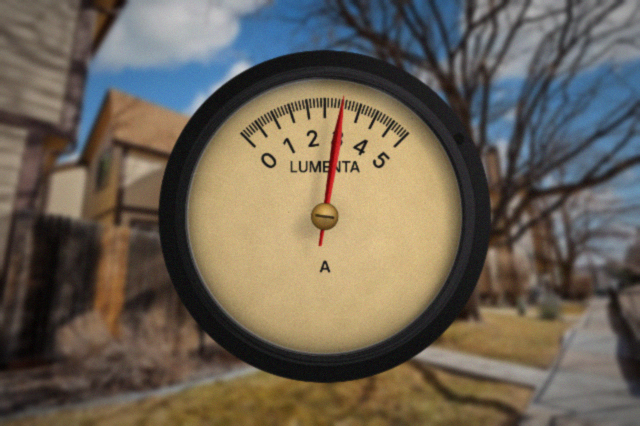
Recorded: value=3 unit=A
